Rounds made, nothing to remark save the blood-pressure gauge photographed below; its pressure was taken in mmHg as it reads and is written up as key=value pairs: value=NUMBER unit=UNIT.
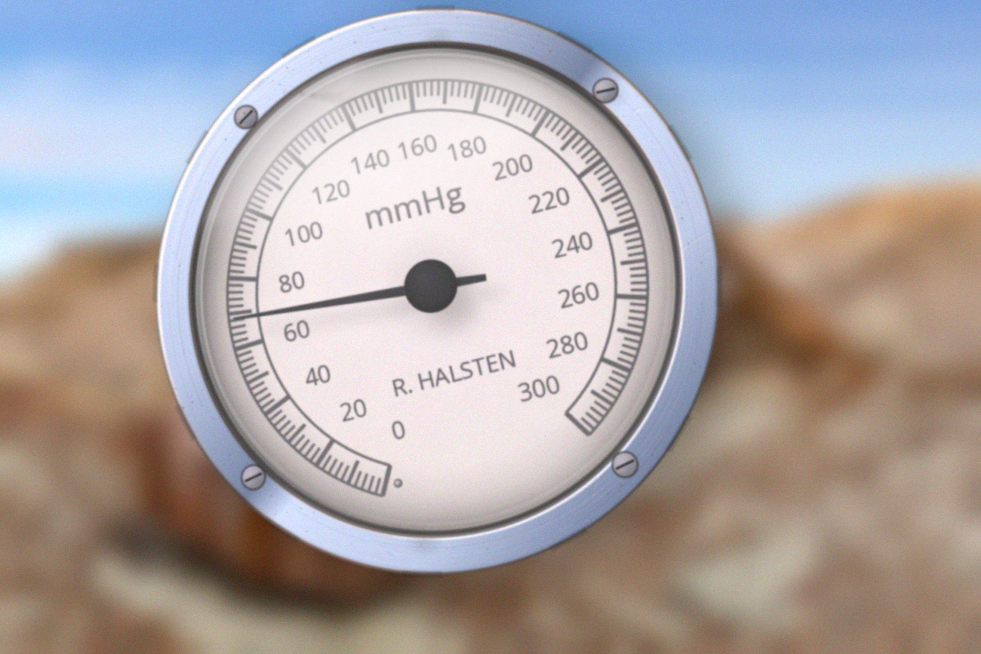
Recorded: value=68 unit=mmHg
